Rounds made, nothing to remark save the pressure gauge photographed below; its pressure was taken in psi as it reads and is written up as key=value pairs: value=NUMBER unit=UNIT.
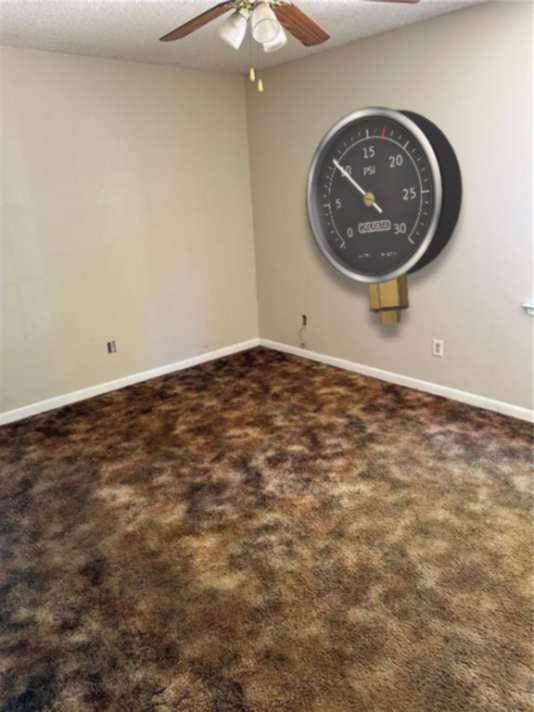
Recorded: value=10 unit=psi
